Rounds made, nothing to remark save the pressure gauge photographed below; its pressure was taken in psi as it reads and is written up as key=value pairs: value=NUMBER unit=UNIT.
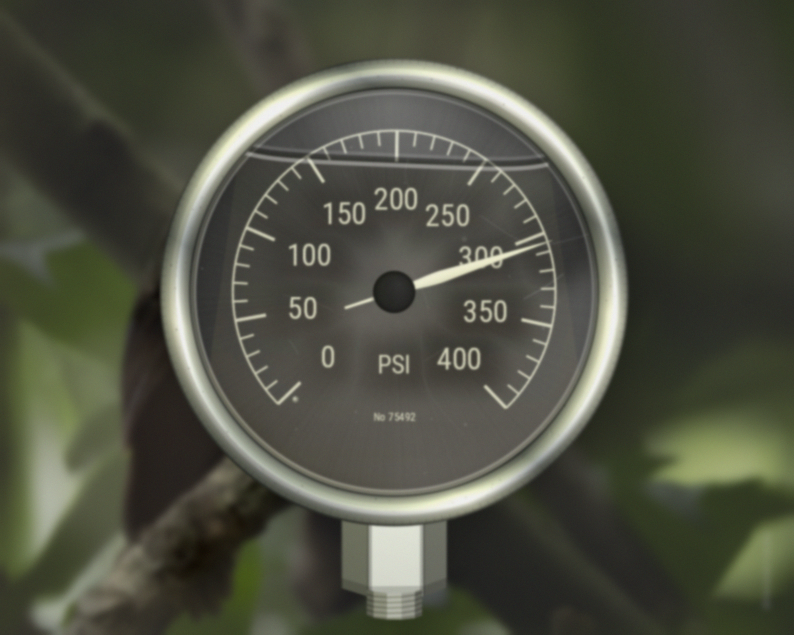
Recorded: value=305 unit=psi
